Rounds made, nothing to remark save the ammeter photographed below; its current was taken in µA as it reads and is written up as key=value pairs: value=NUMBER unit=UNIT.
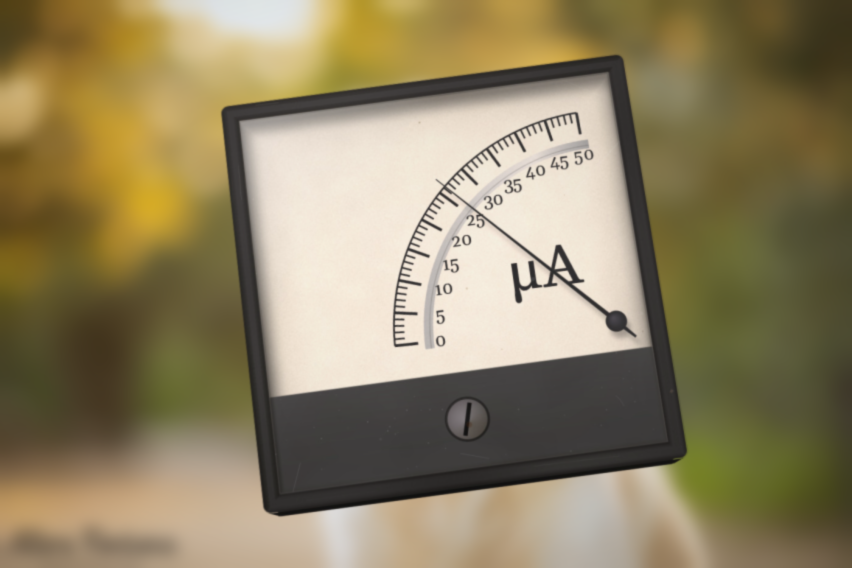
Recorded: value=26 unit=µA
